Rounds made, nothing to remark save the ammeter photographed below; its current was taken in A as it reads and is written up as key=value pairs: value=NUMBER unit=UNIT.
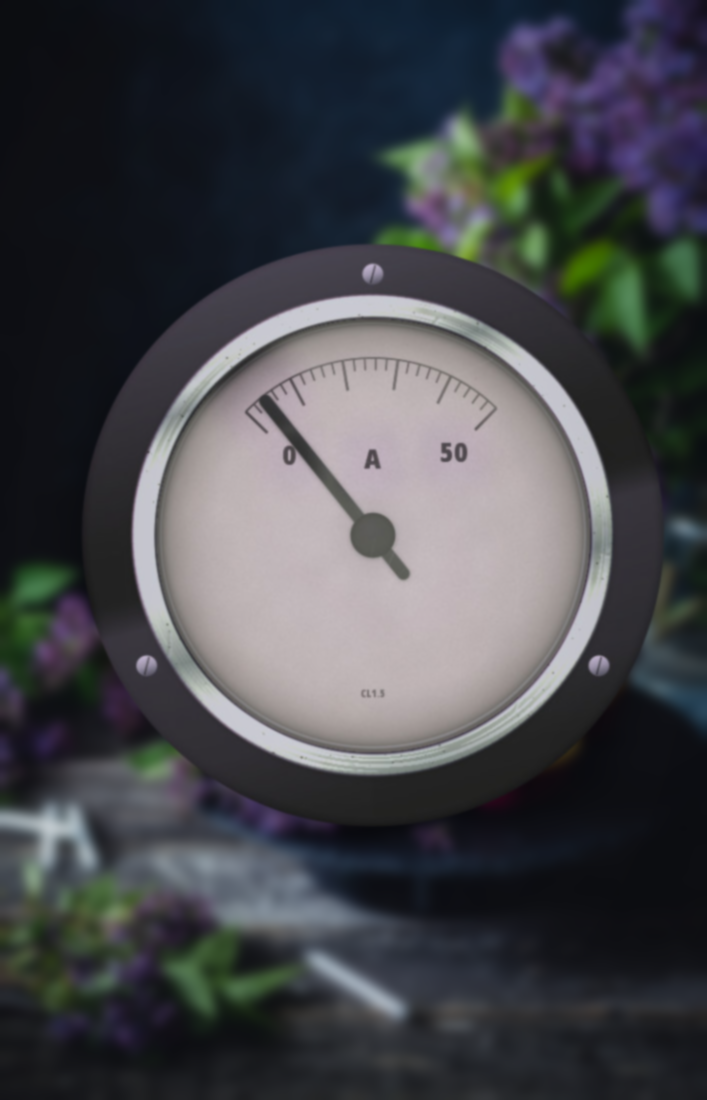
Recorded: value=4 unit=A
